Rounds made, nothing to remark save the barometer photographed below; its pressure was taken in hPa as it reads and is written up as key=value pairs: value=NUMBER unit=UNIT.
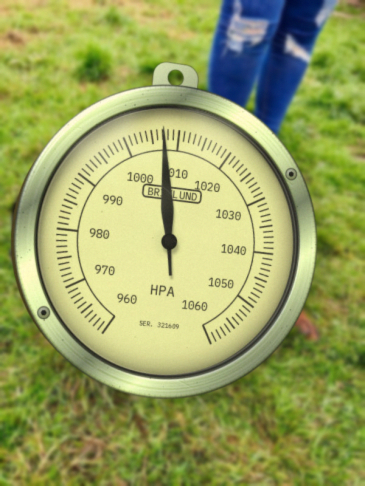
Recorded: value=1007 unit=hPa
